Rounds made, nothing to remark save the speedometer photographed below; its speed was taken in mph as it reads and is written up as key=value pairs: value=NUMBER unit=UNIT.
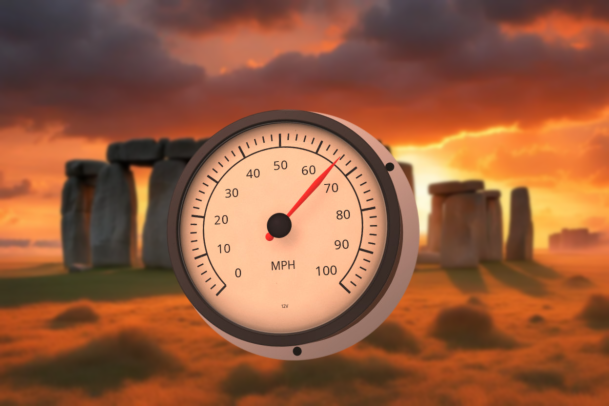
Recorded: value=66 unit=mph
